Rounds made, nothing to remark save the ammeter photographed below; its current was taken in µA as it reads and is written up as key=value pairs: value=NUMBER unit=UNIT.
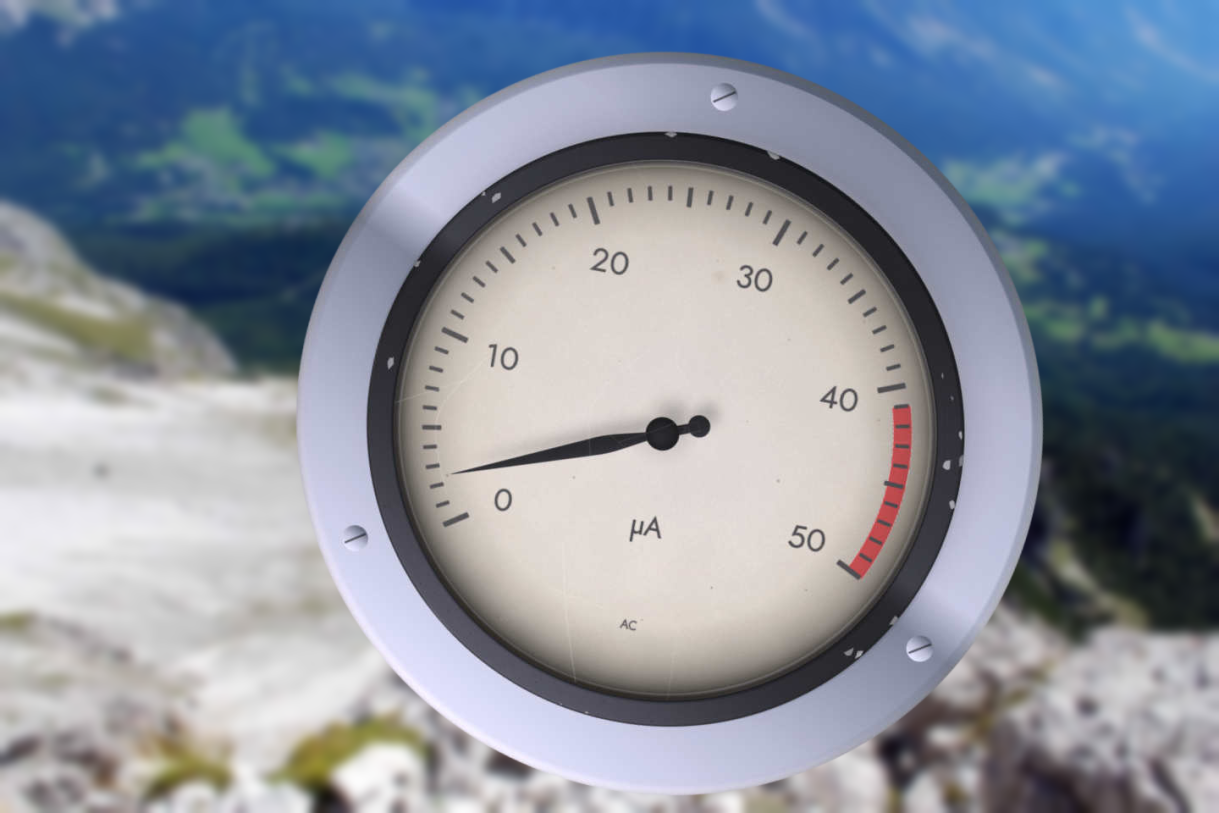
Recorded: value=2.5 unit=µA
